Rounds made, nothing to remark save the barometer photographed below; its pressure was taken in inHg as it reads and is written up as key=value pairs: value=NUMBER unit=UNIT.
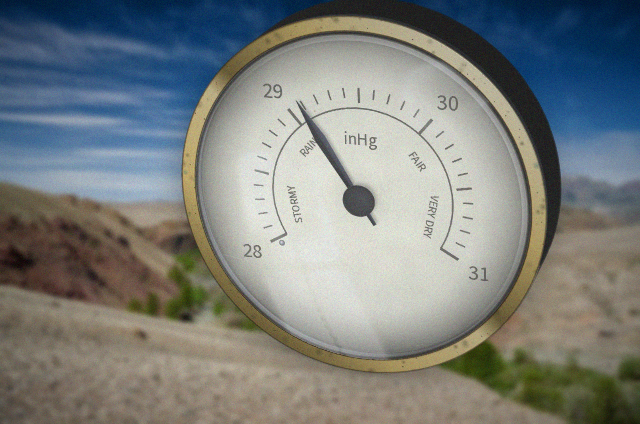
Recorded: value=29.1 unit=inHg
